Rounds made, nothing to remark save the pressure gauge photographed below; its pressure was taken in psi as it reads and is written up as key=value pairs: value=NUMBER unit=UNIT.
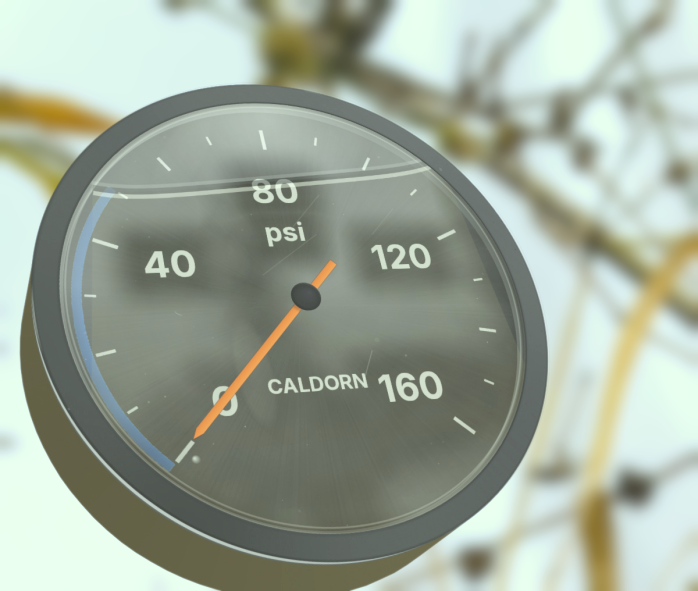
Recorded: value=0 unit=psi
